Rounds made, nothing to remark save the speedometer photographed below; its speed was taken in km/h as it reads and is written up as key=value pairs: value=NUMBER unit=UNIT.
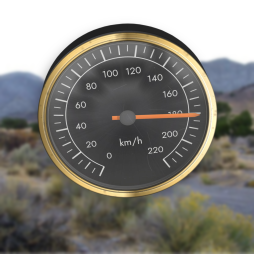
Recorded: value=180 unit=km/h
